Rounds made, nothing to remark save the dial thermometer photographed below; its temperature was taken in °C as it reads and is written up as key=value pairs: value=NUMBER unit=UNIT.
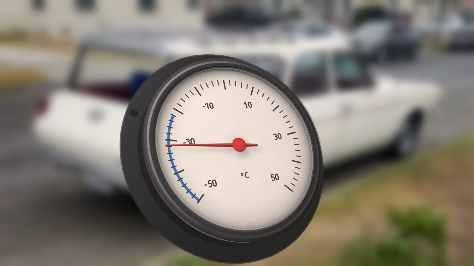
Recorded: value=-32 unit=°C
